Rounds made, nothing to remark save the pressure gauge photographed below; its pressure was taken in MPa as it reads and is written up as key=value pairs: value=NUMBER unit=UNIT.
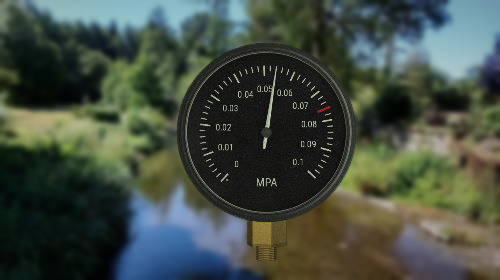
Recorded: value=0.054 unit=MPa
